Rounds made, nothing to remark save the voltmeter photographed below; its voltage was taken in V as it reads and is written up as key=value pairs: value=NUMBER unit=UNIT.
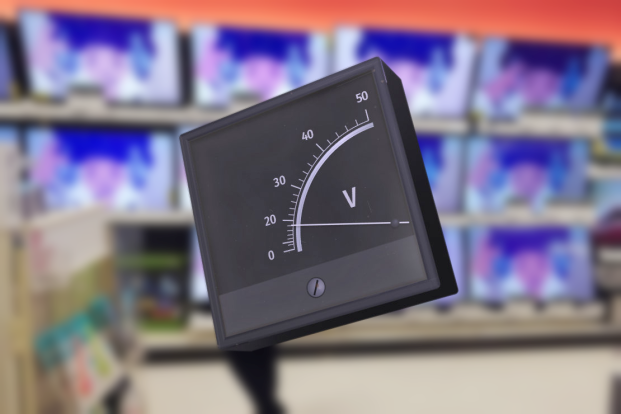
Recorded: value=18 unit=V
